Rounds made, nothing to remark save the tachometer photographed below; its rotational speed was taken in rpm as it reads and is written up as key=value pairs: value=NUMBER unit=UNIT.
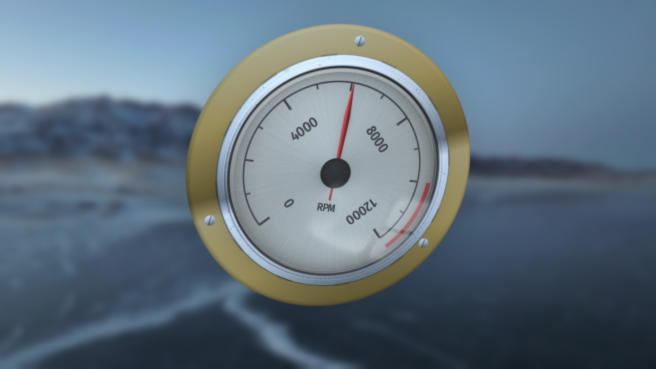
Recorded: value=6000 unit=rpm
